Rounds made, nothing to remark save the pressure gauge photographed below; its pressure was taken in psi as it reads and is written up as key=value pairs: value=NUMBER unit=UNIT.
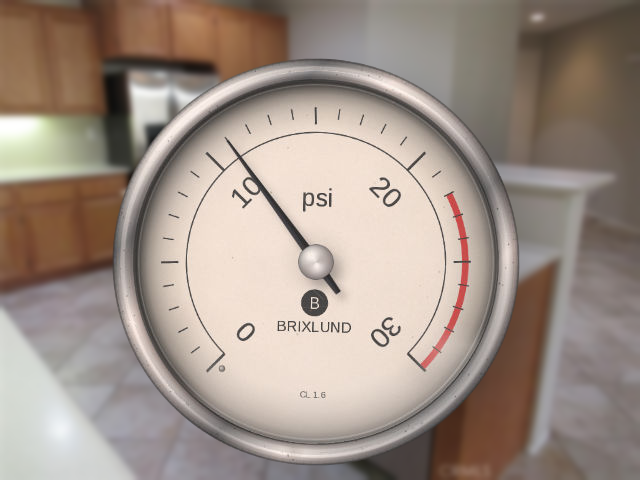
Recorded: value=11 unit=psi
